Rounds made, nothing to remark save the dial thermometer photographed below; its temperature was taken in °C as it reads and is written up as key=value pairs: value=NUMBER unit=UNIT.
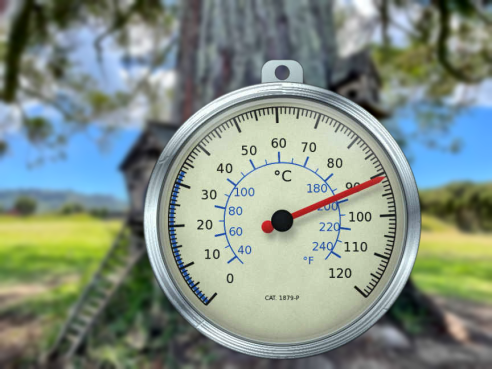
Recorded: value=91 unit=°C
